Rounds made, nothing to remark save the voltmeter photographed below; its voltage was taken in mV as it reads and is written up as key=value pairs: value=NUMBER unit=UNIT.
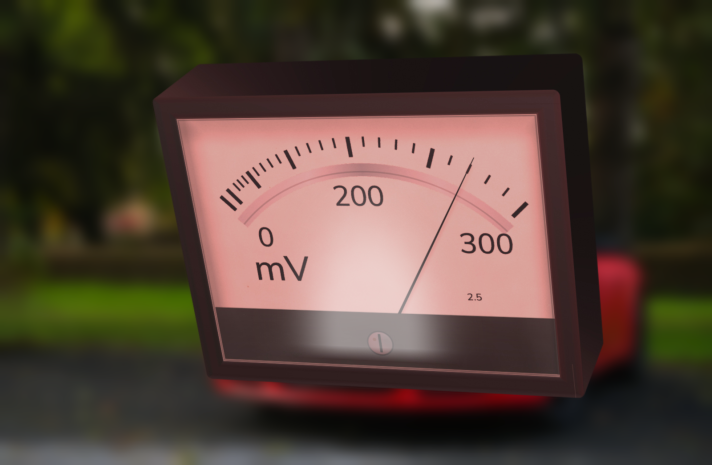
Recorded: value=270 unit=mV
